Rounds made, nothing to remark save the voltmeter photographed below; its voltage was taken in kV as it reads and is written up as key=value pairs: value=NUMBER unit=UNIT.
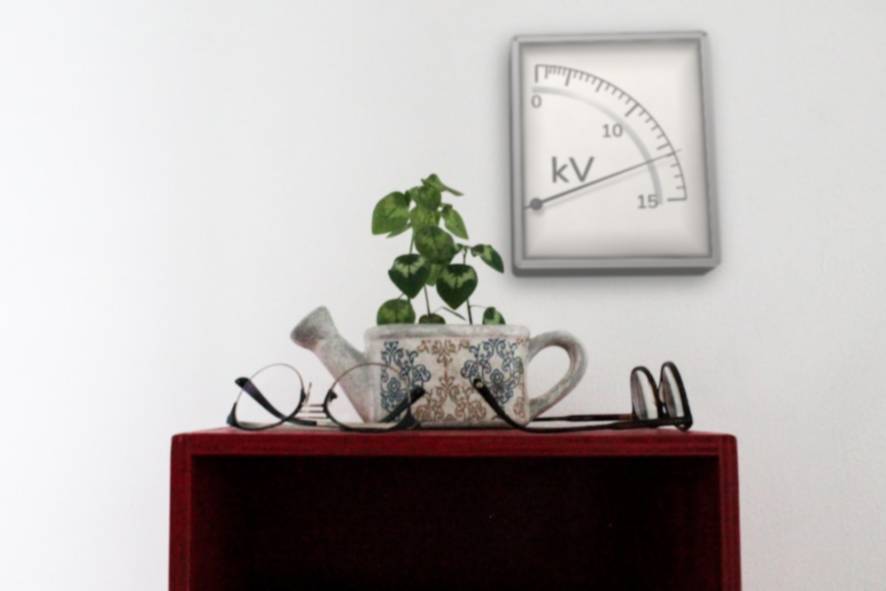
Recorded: value=13 unit=kV
